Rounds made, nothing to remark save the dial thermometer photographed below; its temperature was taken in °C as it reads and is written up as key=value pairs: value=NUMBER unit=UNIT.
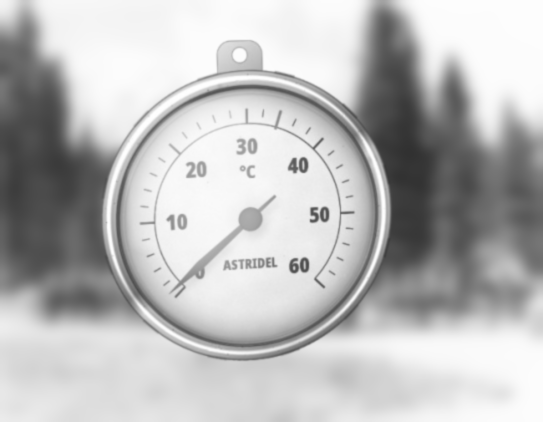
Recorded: value=1 unit=°C
